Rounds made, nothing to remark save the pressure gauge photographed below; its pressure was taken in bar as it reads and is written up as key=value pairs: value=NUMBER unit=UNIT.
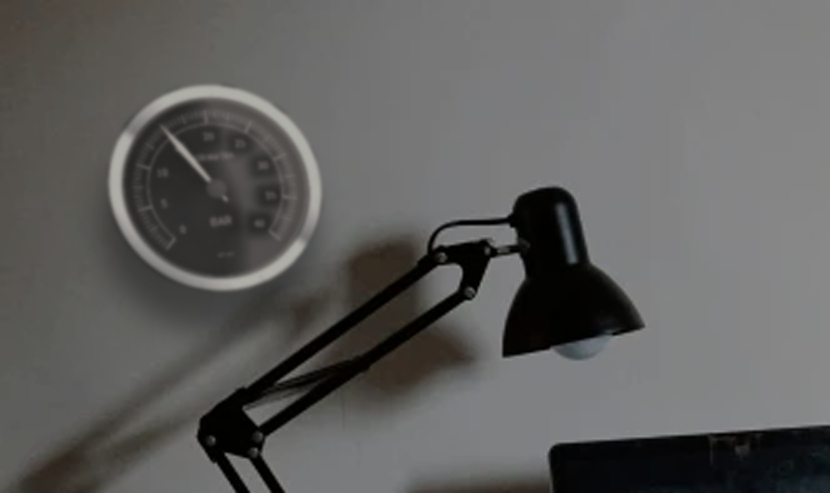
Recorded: value=15 unit=bar
